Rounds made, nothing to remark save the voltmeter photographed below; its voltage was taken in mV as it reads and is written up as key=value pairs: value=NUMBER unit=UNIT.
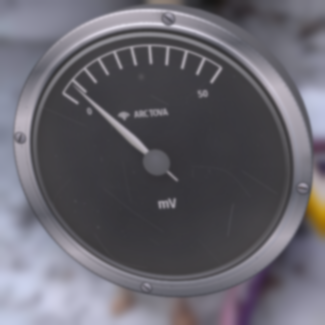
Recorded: value=5 unit=mV
